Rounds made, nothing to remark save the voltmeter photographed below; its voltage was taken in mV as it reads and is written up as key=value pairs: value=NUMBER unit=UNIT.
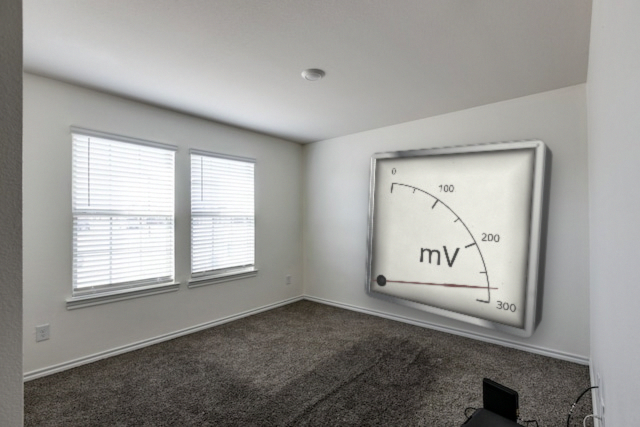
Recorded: value=275 unit=mV
